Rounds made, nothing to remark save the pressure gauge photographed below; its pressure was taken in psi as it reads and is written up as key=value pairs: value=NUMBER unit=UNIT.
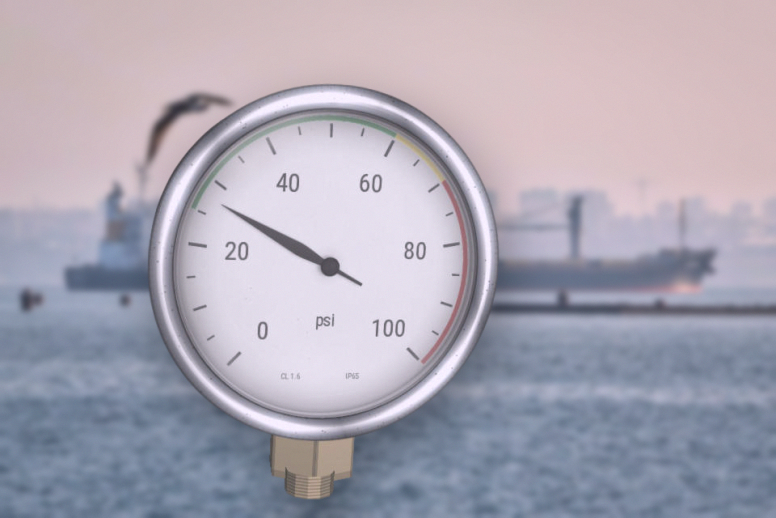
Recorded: value=27.5 unit=psi
